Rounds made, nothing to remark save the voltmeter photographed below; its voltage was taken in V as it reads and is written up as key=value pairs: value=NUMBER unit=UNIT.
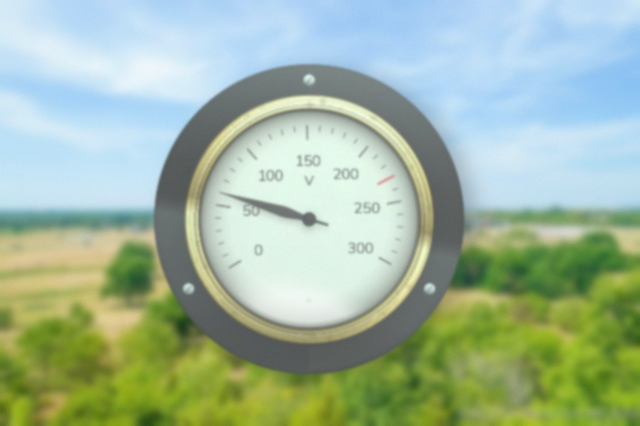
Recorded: value=60 unit=V
